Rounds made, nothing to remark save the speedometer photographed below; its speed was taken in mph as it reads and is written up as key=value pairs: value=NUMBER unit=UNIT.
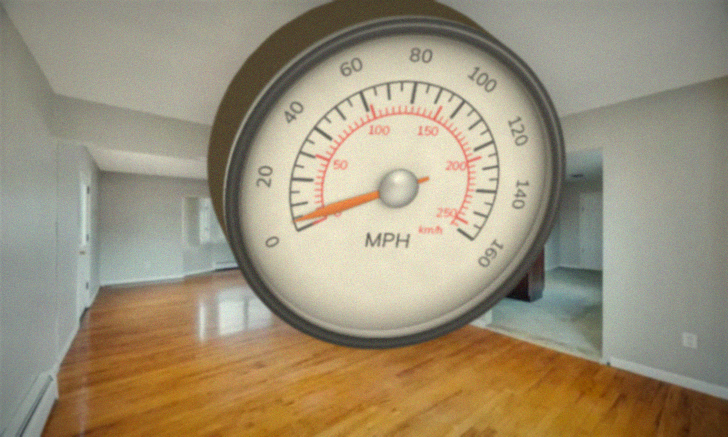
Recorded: value=5 unit=mph
